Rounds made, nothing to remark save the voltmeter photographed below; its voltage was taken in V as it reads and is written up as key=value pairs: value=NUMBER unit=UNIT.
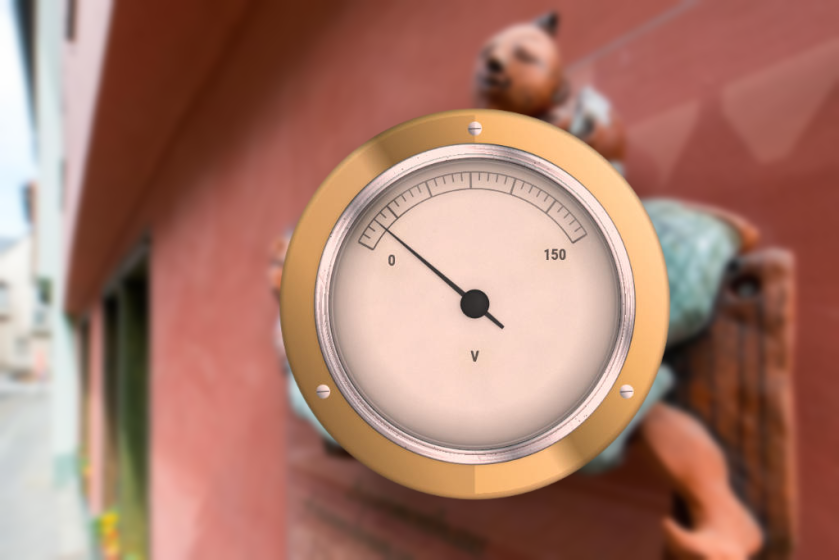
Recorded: value=15 unit=V
